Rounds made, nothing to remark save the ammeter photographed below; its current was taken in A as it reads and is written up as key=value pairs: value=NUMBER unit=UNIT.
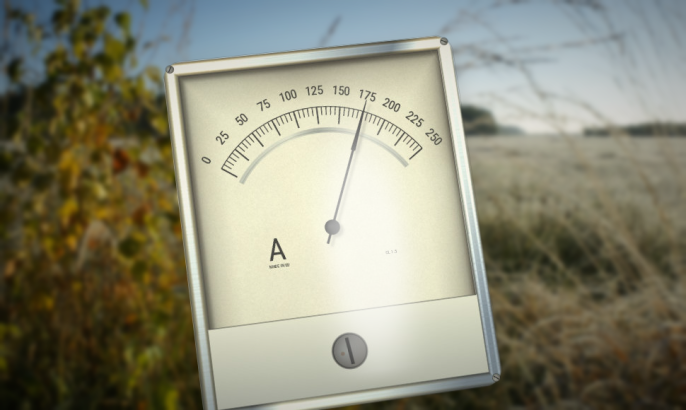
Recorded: value=175 unit=A
